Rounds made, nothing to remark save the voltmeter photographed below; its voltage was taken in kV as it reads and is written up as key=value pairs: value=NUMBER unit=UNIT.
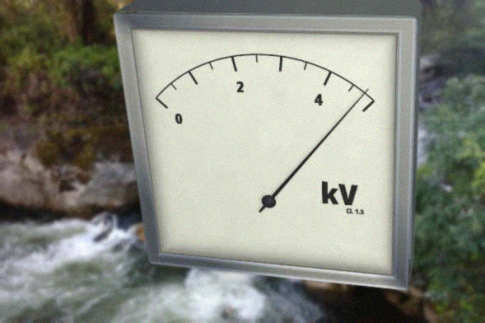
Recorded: value=4.75 unit=kV
